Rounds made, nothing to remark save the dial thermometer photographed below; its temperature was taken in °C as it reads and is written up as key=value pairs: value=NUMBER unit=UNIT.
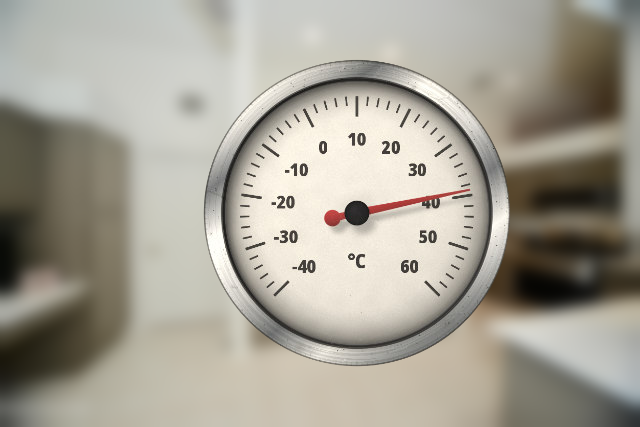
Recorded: value=39 unit=°C
